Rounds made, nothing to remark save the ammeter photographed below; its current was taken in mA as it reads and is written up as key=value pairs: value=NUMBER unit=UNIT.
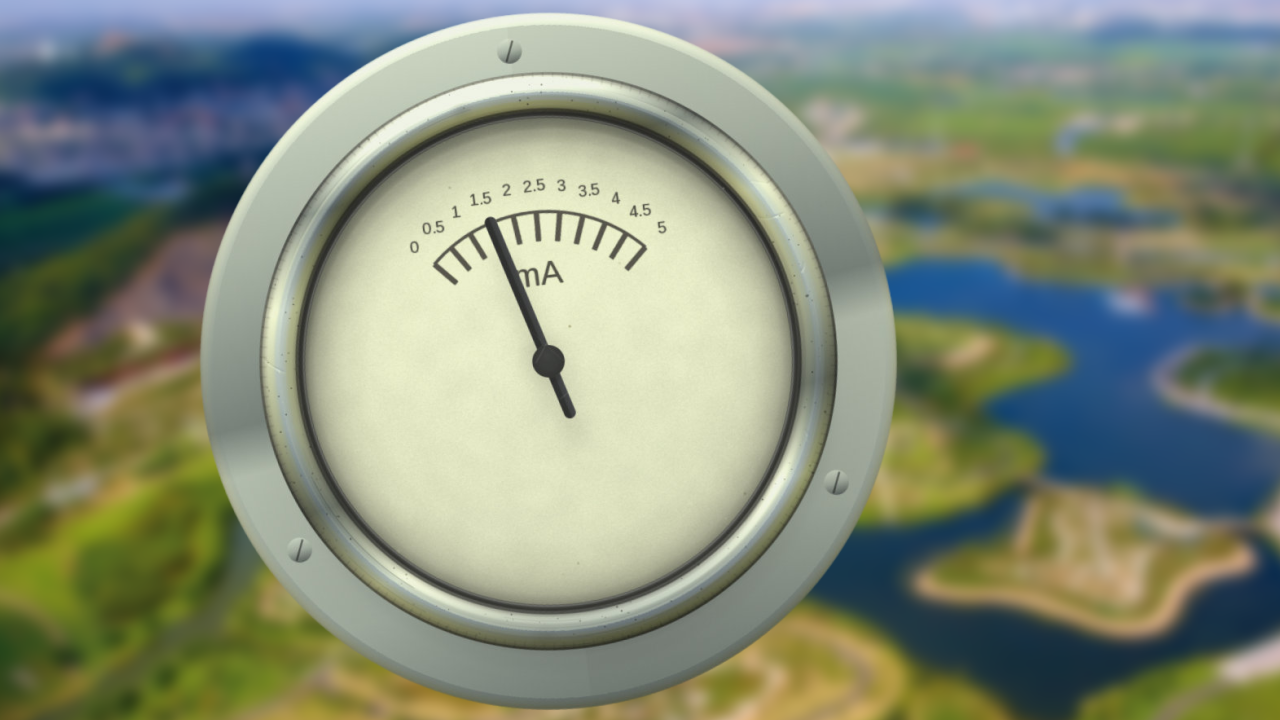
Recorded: value=1.5 unit=mA
